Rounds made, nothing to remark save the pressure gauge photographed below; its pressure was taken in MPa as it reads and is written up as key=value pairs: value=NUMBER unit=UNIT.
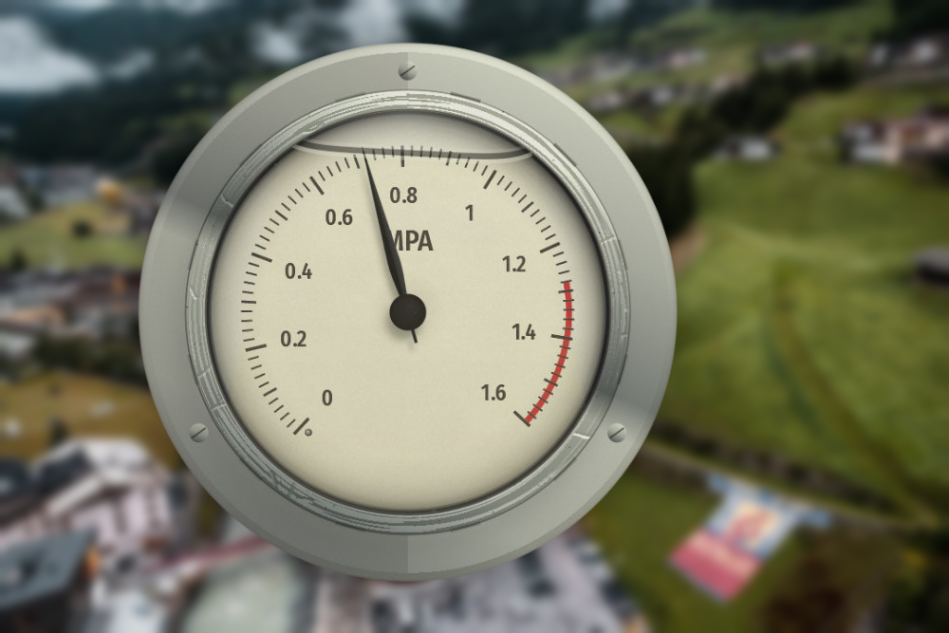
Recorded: value=0.72 unit=MPa
